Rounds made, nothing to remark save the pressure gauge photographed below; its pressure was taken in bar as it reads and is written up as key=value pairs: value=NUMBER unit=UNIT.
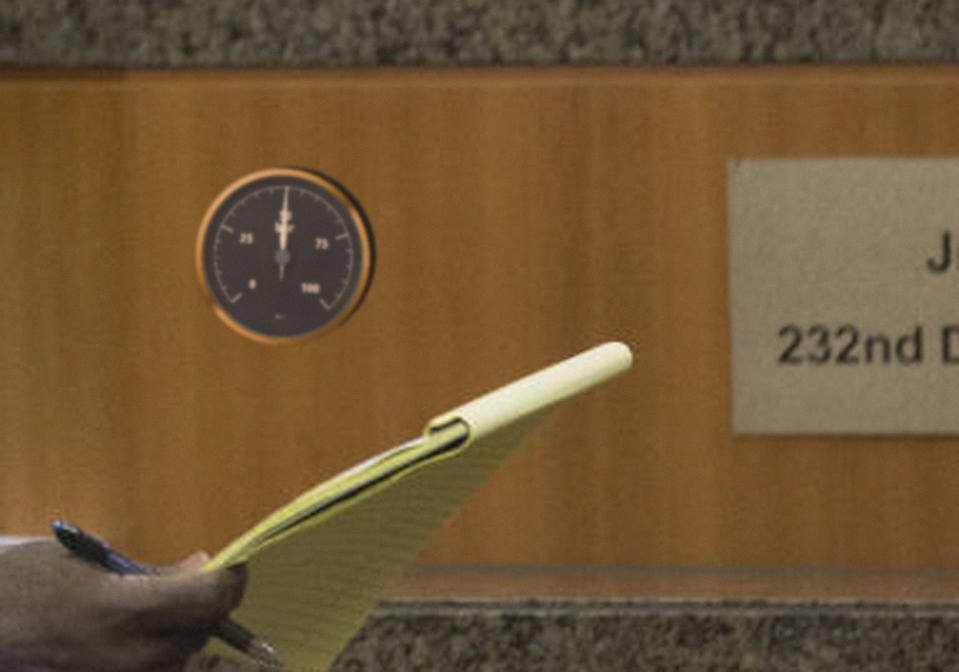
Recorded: value=50 unit=bar
